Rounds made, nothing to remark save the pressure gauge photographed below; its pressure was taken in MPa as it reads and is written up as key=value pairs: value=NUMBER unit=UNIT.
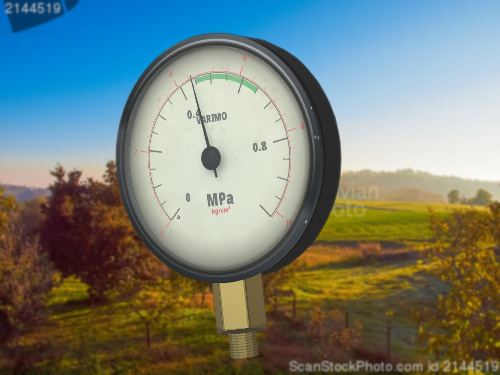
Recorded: value=0.45 unit=MPa
